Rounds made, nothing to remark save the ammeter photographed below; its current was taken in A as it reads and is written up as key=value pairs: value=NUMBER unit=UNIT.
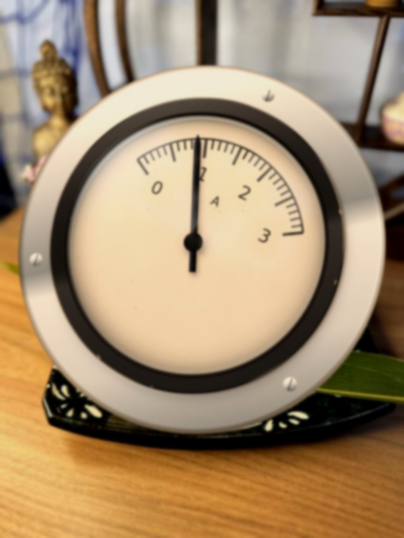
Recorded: value=0.9 unit=A
